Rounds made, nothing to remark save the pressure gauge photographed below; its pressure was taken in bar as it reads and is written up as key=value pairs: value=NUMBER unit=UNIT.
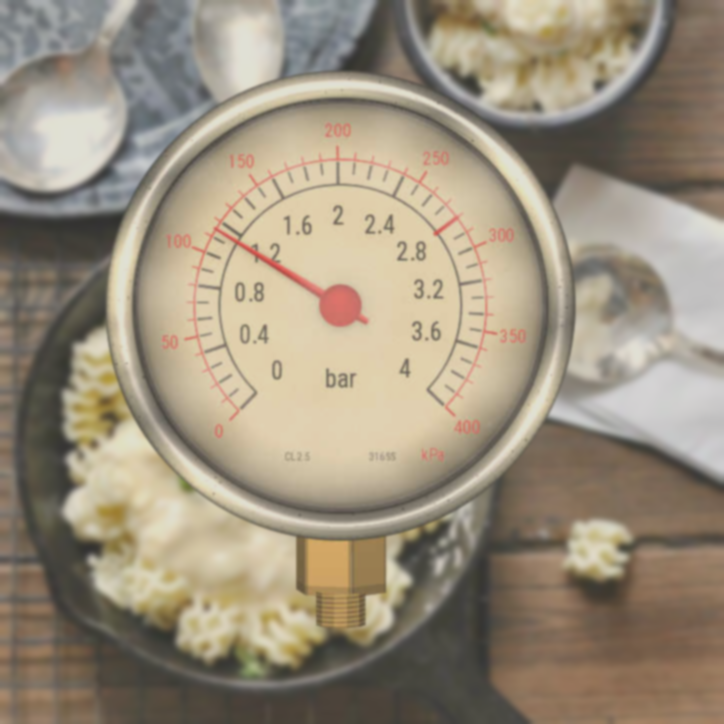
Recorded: value=1.15 unit=bar
